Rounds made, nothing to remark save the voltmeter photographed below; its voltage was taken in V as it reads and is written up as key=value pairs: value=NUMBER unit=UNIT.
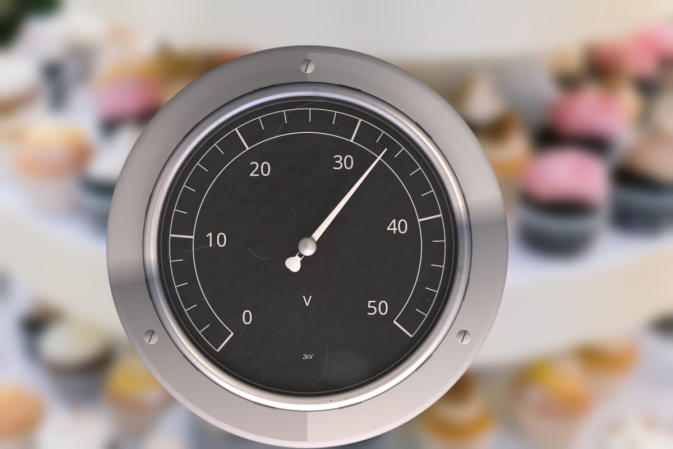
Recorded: value=33 unit=V
